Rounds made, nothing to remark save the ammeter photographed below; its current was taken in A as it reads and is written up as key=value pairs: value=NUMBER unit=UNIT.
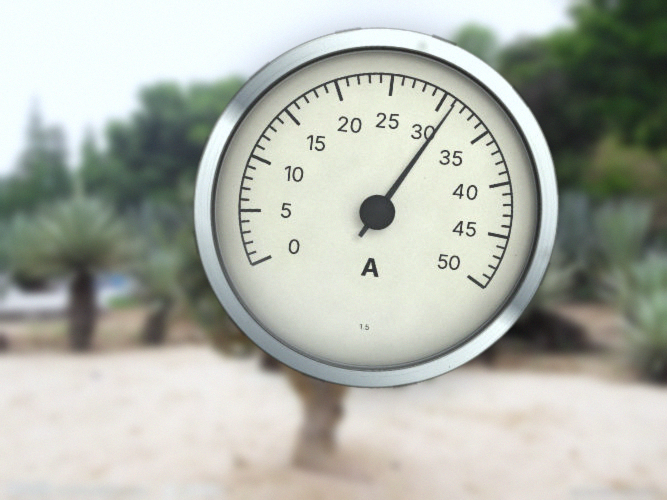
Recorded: value=31 unit=A
